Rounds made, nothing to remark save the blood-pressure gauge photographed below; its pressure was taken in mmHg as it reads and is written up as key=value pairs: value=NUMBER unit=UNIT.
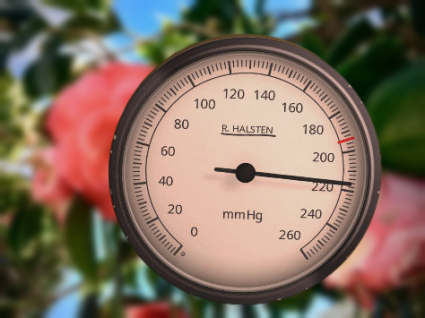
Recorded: value=216 unit=mmHg
